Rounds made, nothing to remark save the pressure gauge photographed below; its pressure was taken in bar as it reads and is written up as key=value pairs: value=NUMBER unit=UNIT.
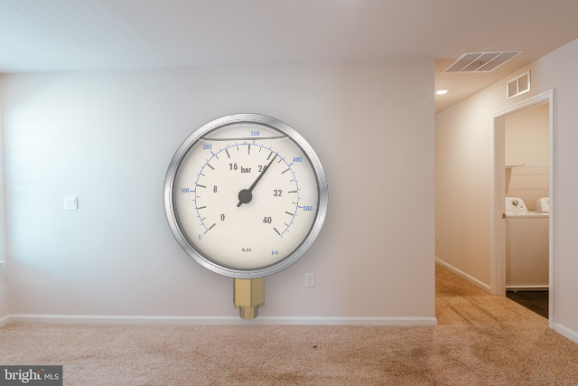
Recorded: value=25 unit=bar
